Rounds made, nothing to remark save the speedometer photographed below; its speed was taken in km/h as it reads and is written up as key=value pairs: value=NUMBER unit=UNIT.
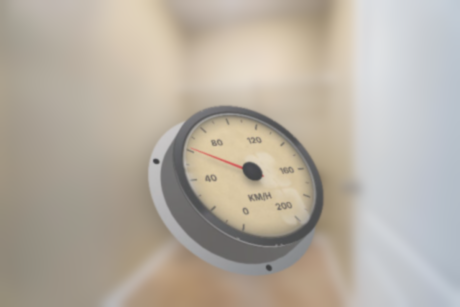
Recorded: value=60 unit=km/h
